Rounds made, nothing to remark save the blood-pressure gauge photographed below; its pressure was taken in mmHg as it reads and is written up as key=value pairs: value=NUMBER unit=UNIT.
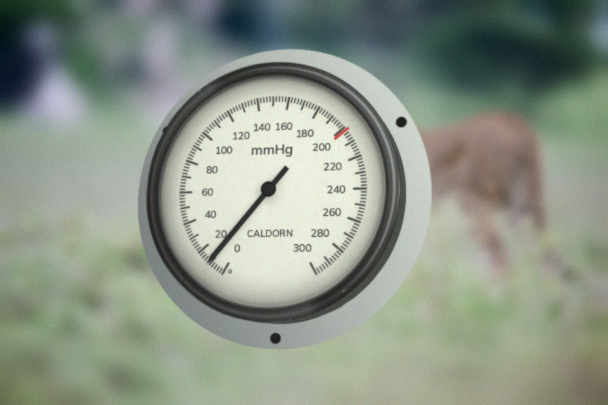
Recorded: value=10 unit=mmHg
